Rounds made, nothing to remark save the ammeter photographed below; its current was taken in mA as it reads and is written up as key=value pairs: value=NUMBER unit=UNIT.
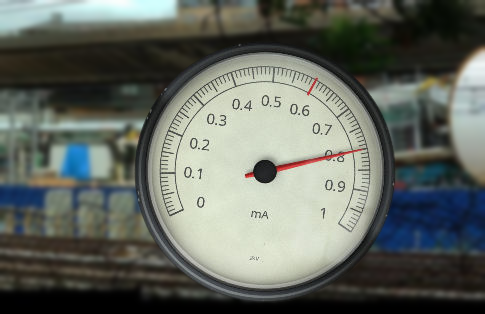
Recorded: value=0.8 unit=mA
